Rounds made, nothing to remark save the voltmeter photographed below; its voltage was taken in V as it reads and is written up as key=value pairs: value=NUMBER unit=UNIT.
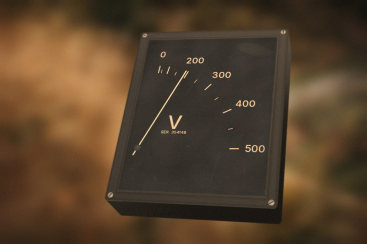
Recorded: value=200 unit=V
